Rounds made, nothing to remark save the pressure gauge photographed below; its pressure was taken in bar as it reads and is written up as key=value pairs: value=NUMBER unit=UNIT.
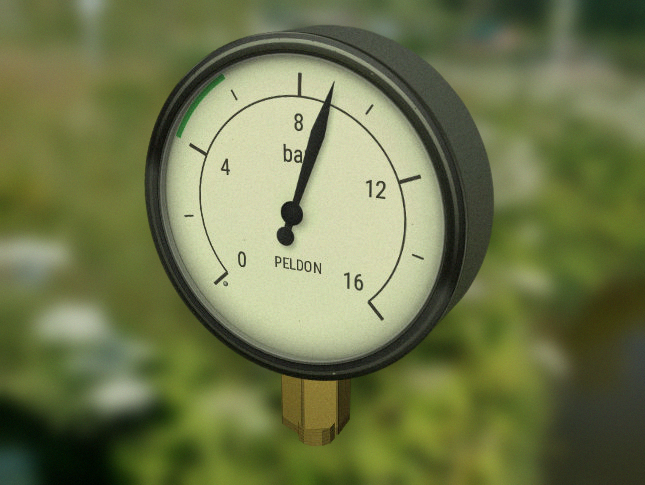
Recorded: value=9 unit=bar
